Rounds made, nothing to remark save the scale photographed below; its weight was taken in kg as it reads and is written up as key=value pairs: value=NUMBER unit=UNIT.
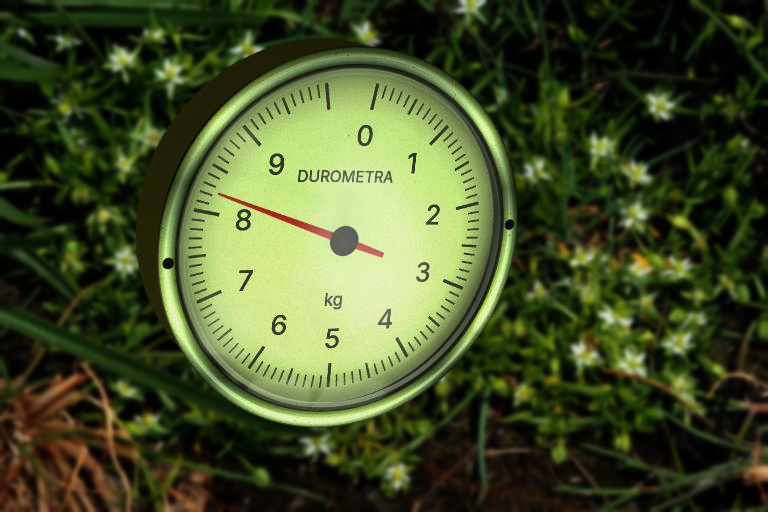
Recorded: value=8.25 unit=kg
